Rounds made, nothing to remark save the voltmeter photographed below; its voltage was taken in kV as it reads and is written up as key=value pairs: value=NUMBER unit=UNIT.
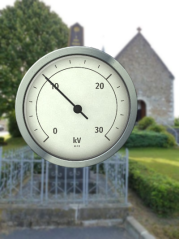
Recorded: value=10 unit=kV
